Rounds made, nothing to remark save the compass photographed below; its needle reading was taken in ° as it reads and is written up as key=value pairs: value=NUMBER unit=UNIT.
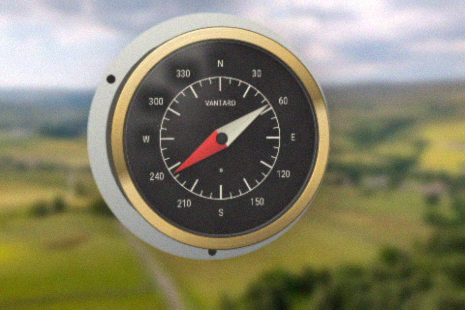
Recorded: value=235 unit=°
